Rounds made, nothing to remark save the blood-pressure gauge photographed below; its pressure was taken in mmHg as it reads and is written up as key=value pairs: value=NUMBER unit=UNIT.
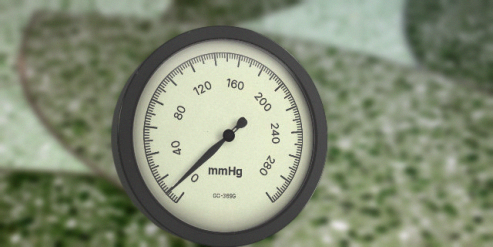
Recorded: value=10 unit=mmHg
